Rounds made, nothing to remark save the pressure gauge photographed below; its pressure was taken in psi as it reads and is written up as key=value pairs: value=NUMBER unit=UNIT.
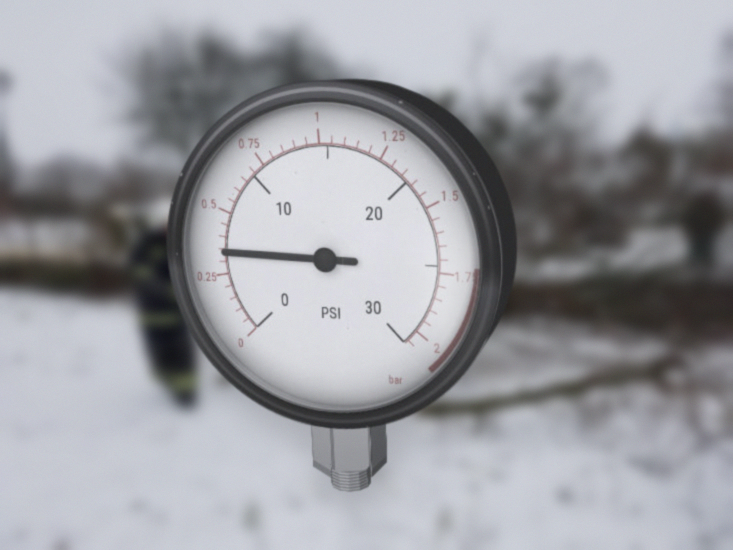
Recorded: value=5 unit=psi
